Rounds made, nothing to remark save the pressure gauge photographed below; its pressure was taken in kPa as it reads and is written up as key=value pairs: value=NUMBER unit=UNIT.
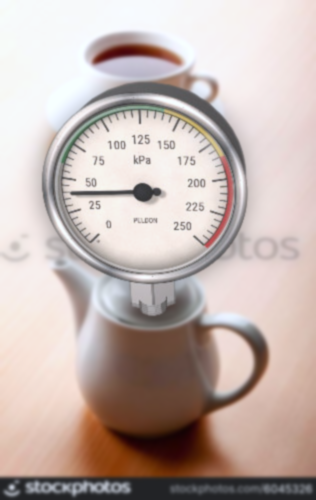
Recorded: value=40 unit=kPa
